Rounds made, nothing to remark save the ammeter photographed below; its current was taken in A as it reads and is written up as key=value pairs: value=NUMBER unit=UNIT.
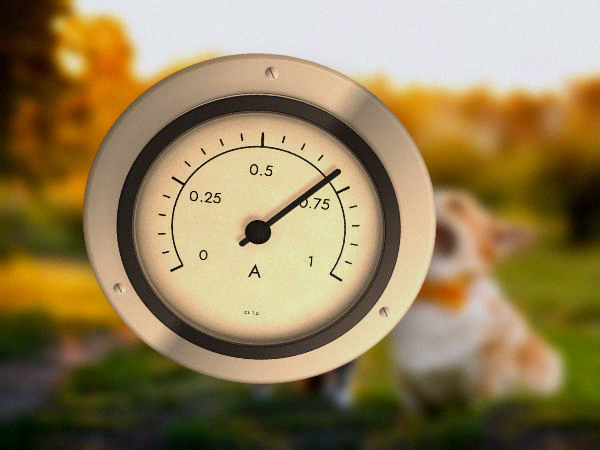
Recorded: value=0.7 unit=A
